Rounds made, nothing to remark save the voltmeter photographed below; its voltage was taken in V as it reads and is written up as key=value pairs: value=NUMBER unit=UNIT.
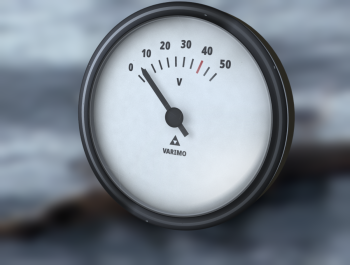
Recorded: value=5 unit=V
